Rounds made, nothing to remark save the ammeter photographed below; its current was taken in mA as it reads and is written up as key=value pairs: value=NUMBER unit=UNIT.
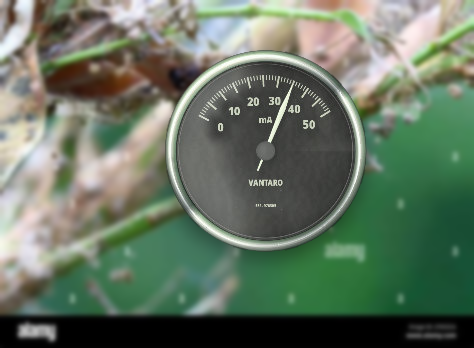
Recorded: value=35 unit=mA
